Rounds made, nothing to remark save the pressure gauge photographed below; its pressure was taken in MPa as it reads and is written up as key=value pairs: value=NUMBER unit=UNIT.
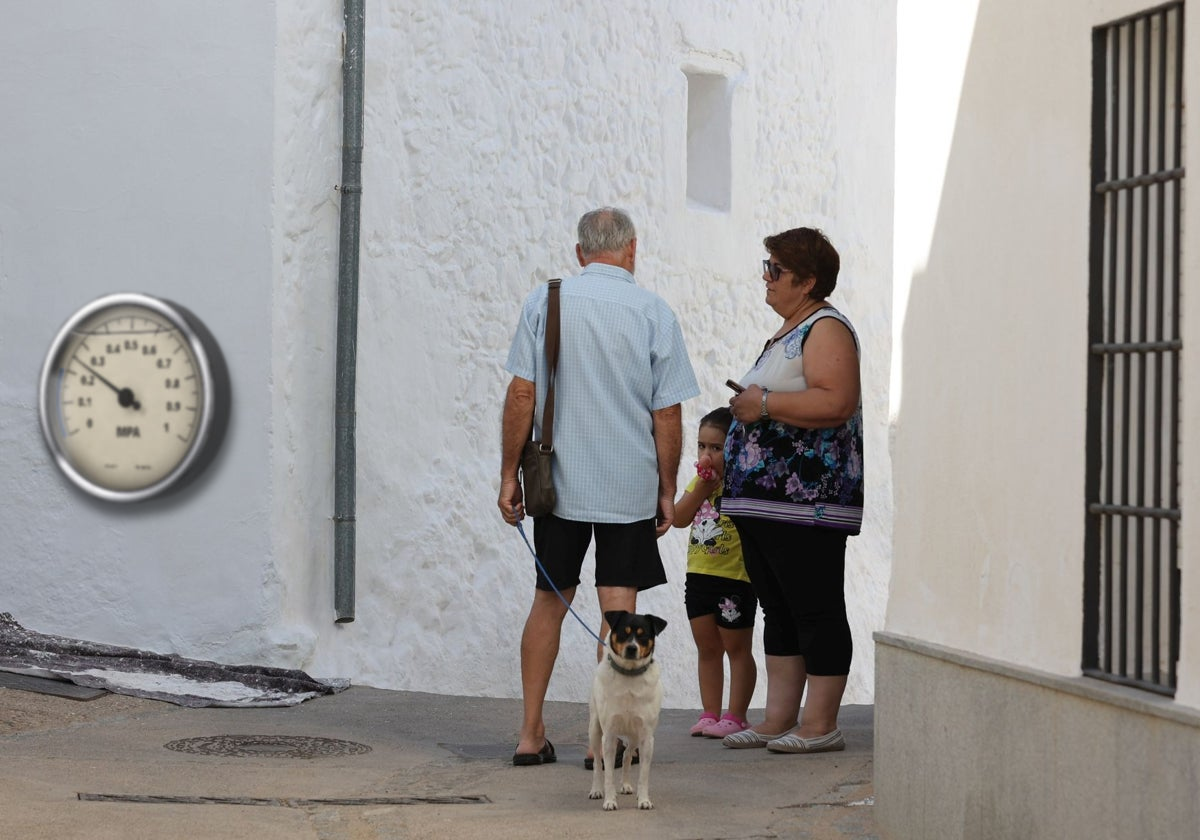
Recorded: value=0.25 unit=MPa
